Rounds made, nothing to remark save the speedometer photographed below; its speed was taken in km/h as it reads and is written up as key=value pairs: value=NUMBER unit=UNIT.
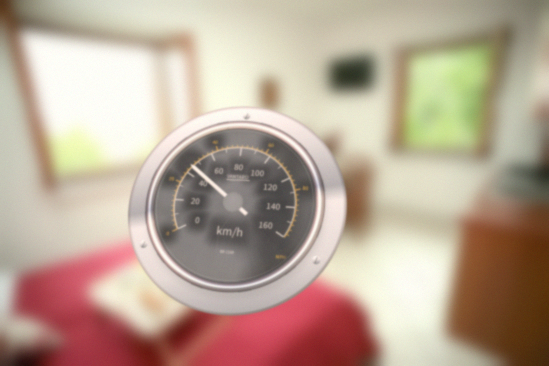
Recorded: value=45 unit=km/h
